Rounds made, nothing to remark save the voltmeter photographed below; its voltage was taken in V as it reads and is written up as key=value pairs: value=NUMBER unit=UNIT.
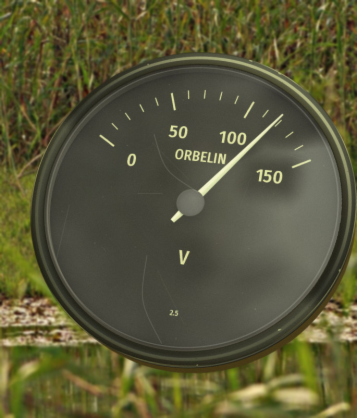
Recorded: value=120 unit=V
